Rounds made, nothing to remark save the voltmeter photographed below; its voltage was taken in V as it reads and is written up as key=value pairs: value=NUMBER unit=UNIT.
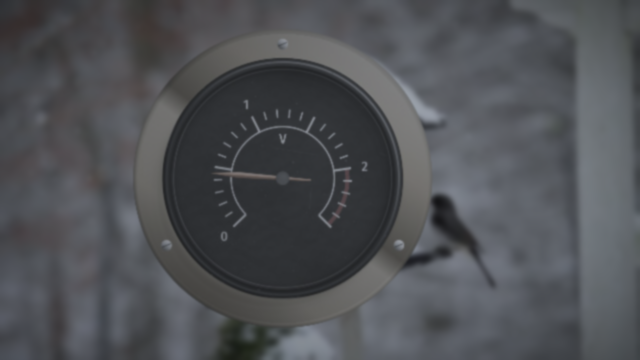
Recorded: value=0.45 unit=V
